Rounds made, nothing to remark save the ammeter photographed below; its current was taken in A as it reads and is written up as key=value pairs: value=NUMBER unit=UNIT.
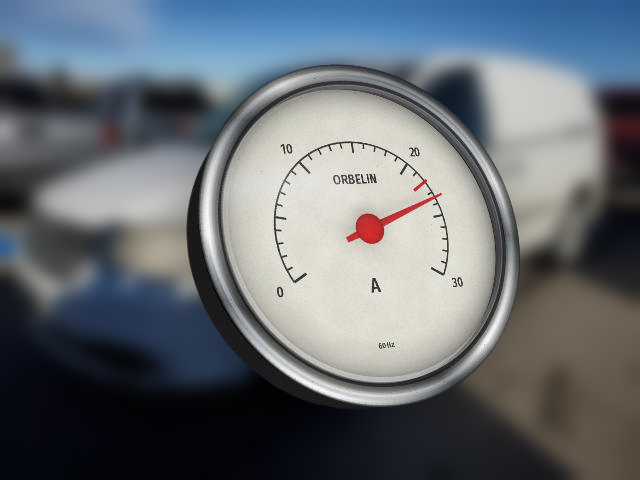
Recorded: value=23.5 unit=A
